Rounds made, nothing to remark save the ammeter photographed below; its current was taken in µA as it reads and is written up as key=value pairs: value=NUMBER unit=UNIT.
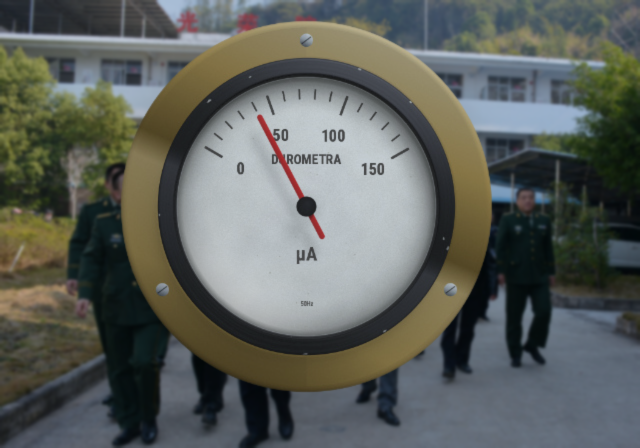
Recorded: value=40 unit=µA
